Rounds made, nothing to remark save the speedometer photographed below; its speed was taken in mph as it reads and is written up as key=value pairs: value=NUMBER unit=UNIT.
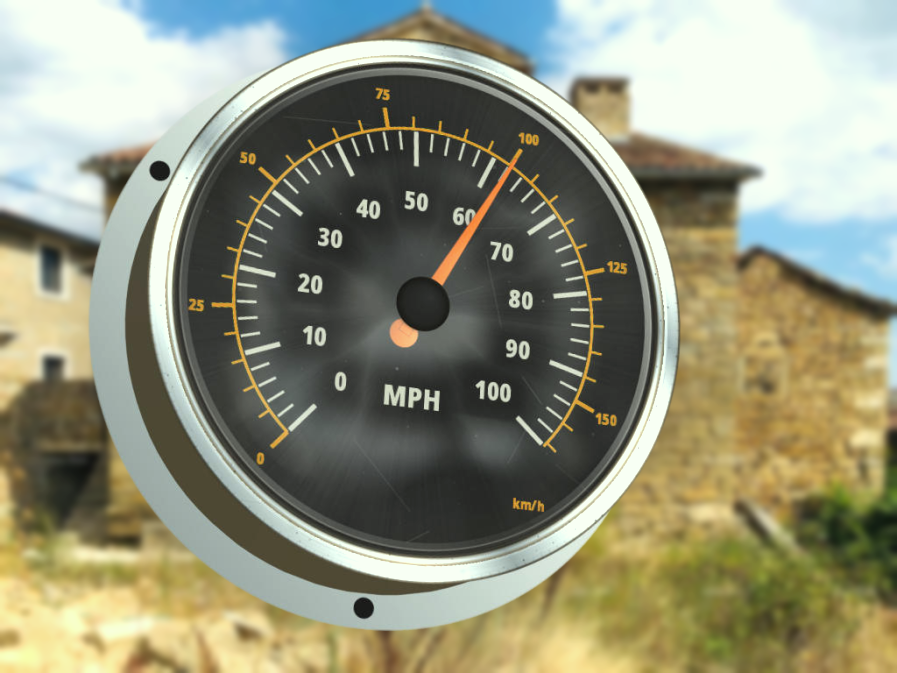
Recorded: value=62 unit=mph
